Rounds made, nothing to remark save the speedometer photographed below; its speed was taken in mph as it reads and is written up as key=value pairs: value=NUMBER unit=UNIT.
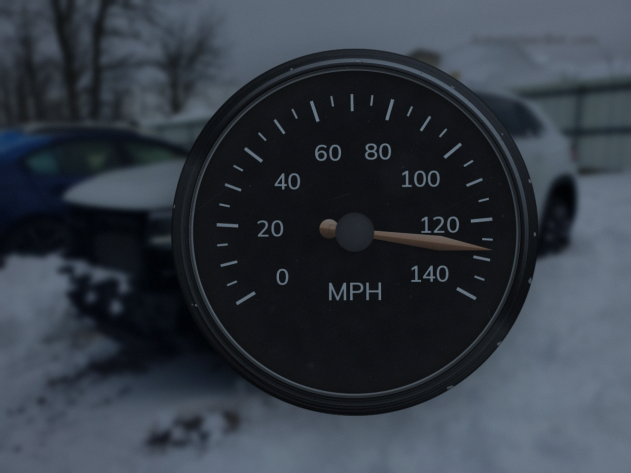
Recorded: value=127.5 unit=mph
